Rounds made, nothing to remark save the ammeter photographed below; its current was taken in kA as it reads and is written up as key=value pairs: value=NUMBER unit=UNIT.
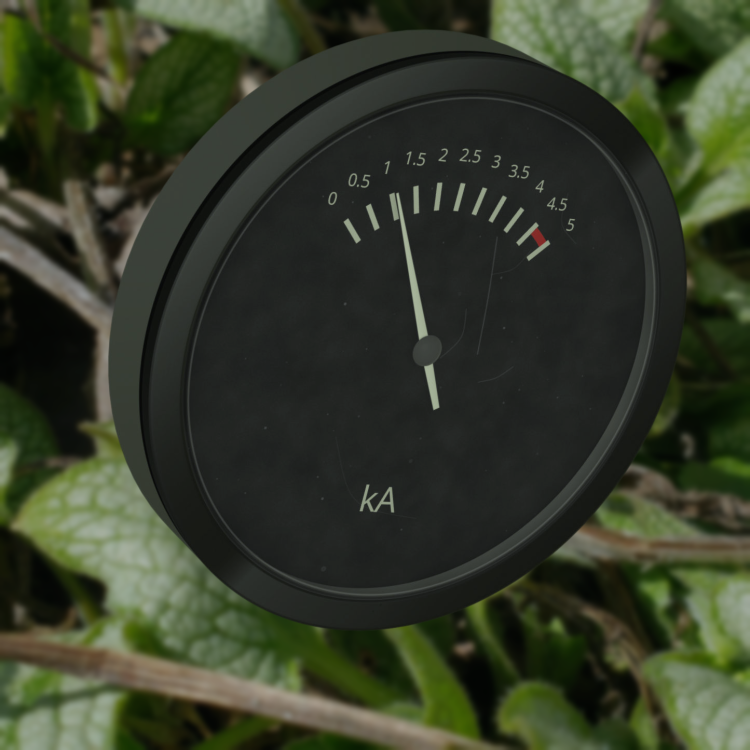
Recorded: value=1 unit=kA
